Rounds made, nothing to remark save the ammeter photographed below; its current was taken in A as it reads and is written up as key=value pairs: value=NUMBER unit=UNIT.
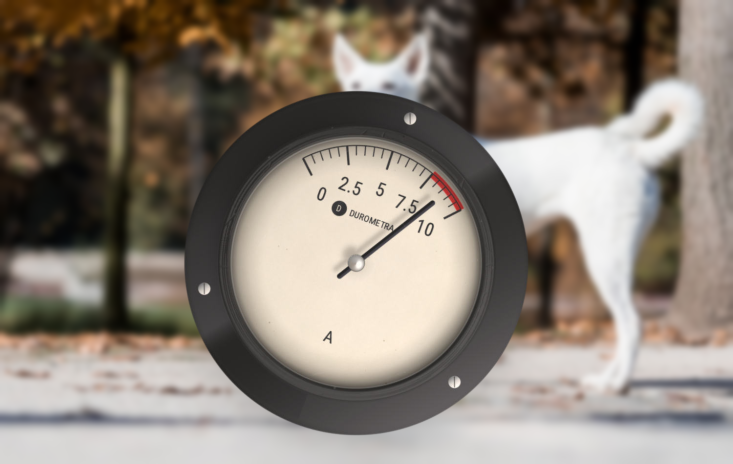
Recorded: value=8.75 unit=A
